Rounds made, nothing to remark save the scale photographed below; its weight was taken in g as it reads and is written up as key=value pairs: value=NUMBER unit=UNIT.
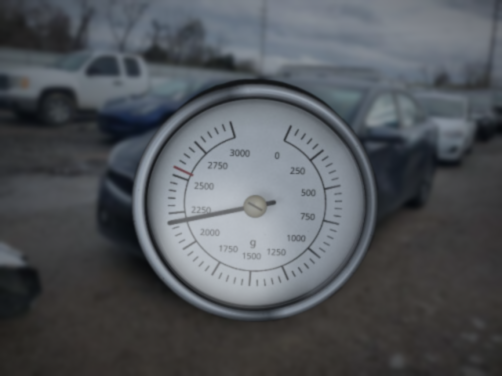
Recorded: value=2200 unit=g
